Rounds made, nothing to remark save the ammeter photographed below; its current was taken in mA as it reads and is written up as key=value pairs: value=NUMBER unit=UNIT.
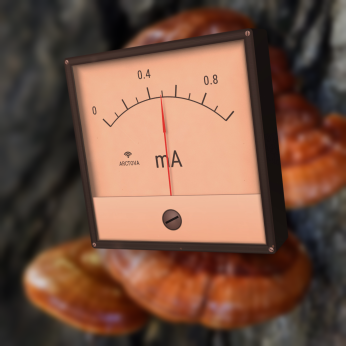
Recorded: value=0.5 unit=mA
